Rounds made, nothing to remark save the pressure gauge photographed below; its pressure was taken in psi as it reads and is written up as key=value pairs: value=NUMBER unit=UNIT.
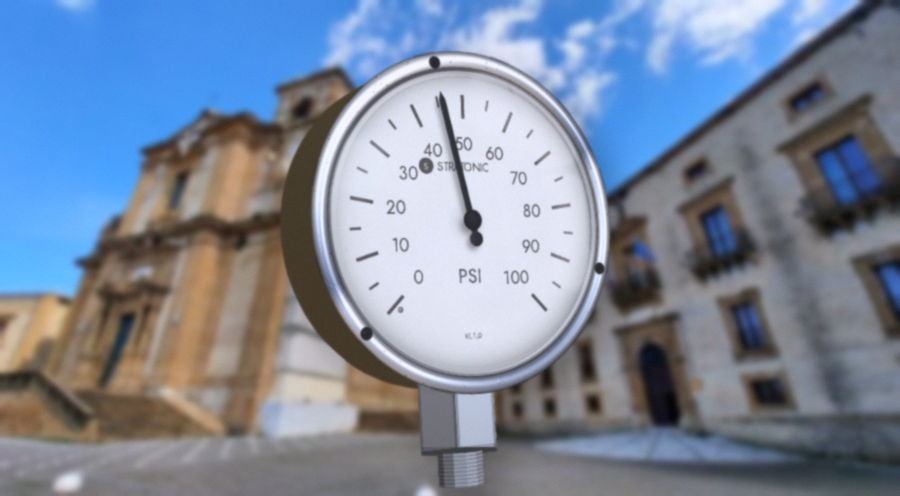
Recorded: value=45 unit=psi
